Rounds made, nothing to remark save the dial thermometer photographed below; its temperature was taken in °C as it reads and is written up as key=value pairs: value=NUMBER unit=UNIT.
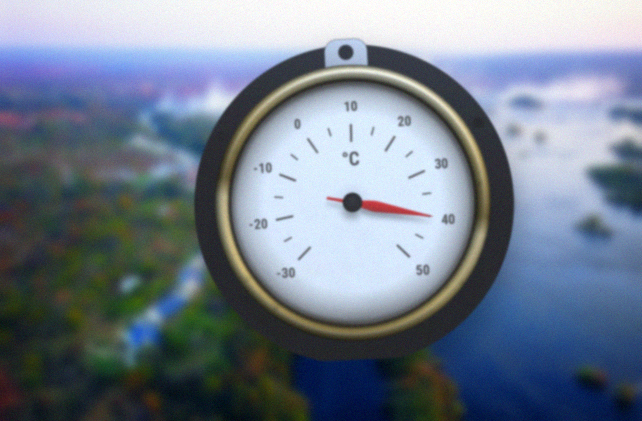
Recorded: value=40 unit=°C
